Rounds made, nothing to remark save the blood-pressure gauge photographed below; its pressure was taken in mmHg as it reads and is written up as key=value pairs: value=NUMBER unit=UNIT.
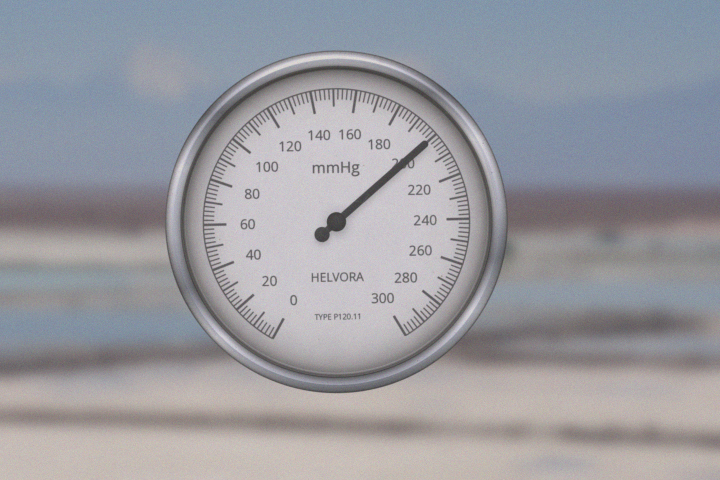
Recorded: value=200 unit=mmHg
